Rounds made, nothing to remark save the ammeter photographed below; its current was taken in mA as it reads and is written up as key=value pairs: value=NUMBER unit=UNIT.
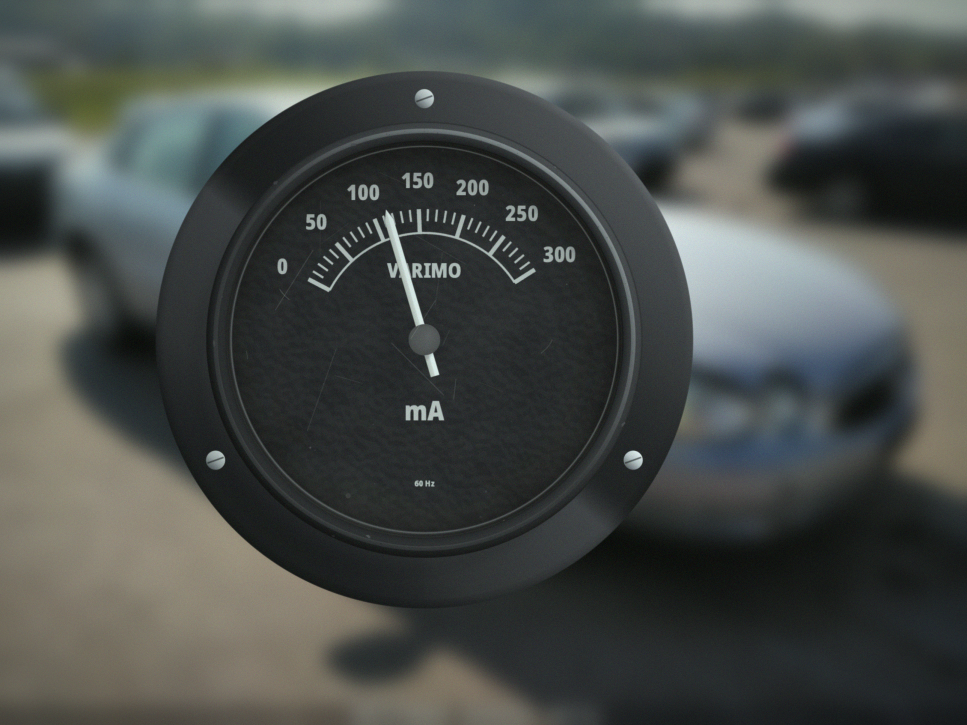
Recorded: value=115 unit=mA
